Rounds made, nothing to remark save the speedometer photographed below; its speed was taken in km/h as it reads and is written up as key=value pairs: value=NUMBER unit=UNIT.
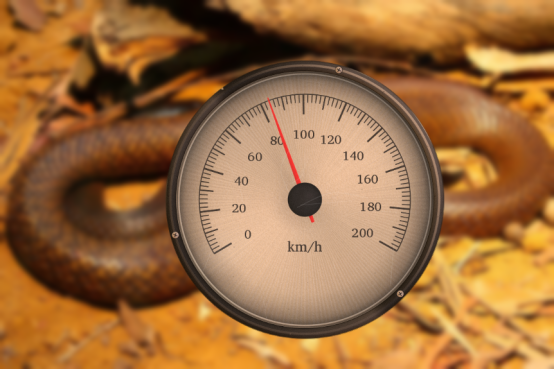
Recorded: value=84 unit=km/h
